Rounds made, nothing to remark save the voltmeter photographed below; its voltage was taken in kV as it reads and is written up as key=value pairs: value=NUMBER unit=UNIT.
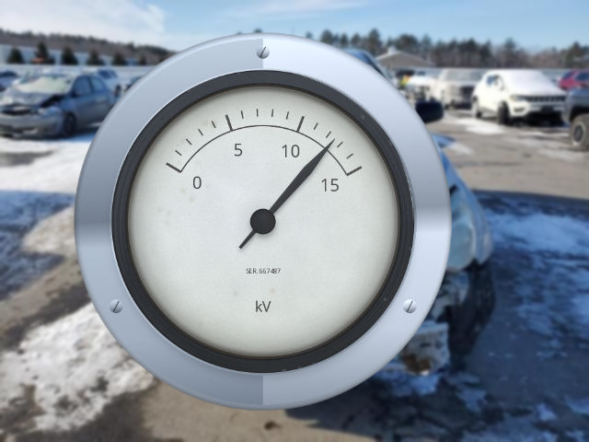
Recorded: value=12.5 unit=kV
